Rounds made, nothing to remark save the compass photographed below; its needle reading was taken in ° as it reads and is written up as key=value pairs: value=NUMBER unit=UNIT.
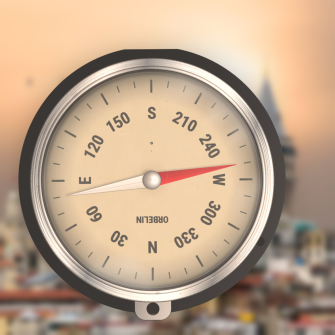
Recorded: value=260 unit=°
